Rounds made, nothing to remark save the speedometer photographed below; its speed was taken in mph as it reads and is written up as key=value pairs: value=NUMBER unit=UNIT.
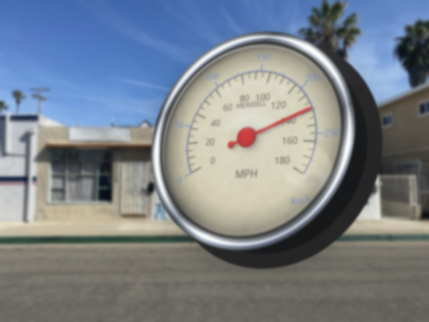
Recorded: value=140 unit=mph
